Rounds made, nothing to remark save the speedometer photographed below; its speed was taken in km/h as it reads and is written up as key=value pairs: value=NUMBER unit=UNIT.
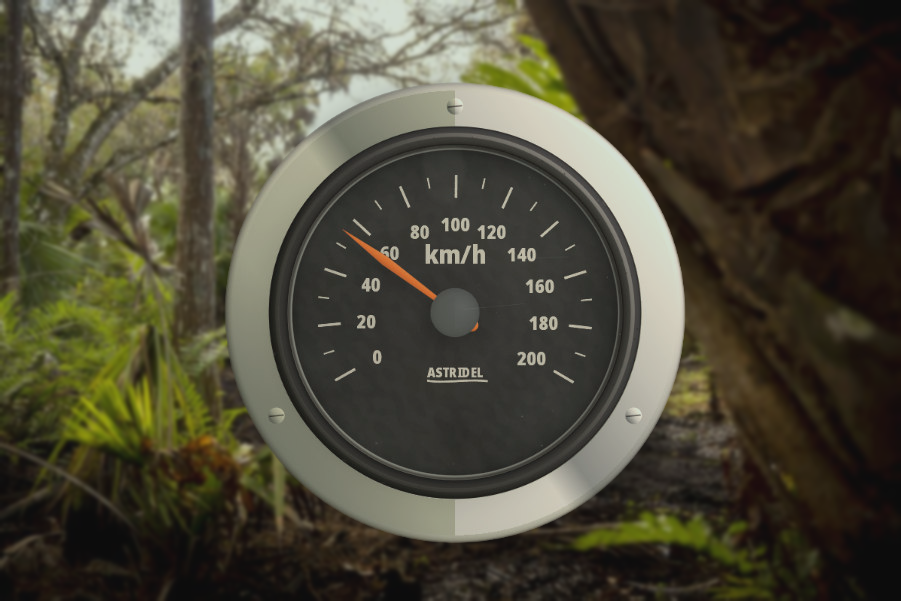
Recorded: value=55 unit=km/h
